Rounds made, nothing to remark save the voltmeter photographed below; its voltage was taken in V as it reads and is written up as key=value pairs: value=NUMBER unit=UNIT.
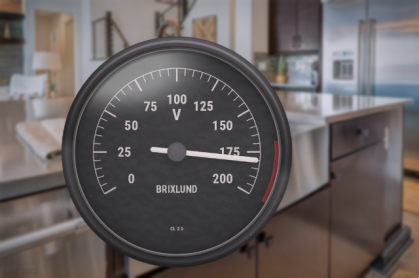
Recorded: value=180 unit=V
